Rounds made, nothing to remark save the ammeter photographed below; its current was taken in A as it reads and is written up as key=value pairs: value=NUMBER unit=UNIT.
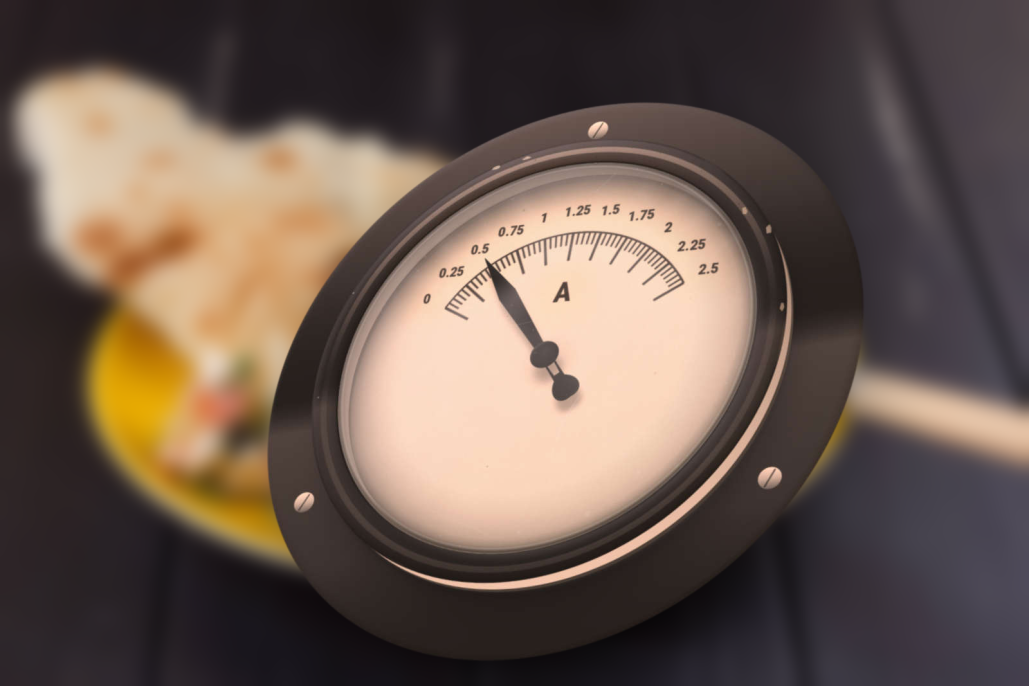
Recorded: value=0.5 unit=A
